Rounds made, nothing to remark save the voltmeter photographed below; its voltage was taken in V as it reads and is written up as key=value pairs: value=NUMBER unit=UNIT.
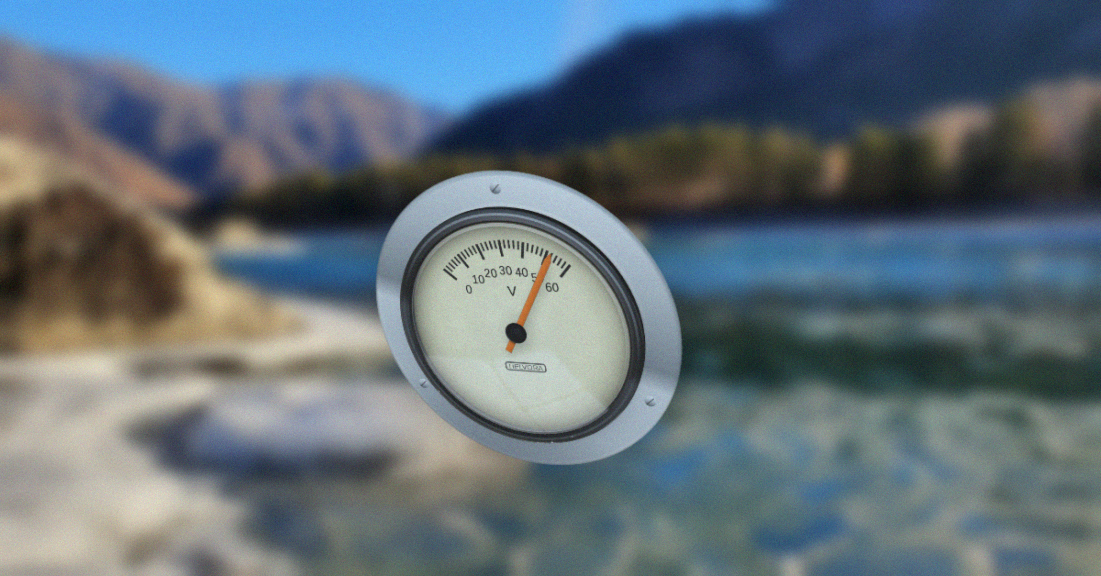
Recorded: value=52 unit=V
